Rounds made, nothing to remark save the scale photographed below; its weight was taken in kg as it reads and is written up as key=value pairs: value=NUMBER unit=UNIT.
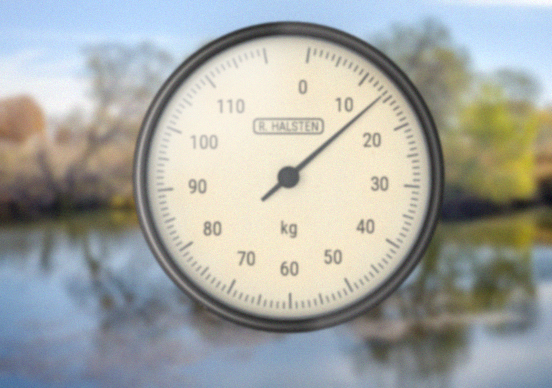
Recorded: value=14 unit=kg
